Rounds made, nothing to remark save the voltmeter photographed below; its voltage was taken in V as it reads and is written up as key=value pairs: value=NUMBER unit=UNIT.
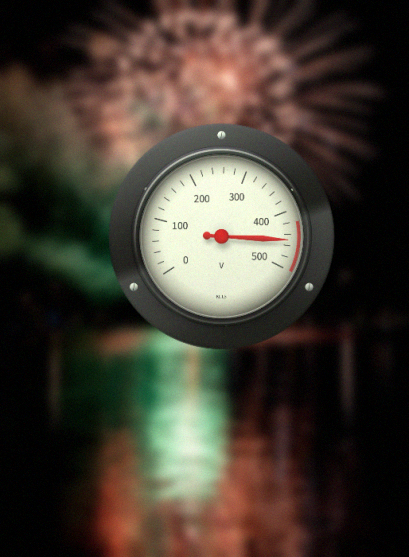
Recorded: value=450 unit=V
